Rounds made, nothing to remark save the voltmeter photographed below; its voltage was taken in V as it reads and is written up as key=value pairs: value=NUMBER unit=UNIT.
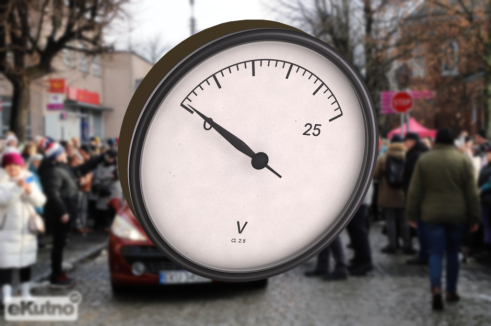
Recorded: value=0.5 unit=V
